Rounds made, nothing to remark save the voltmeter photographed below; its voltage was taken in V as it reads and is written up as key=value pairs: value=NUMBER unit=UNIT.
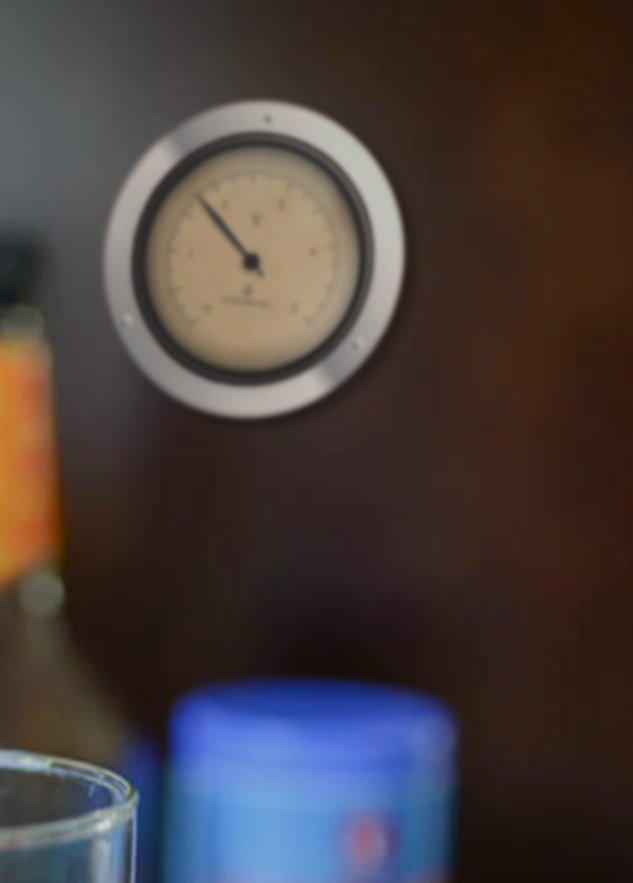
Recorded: value=1.75 unit=V
